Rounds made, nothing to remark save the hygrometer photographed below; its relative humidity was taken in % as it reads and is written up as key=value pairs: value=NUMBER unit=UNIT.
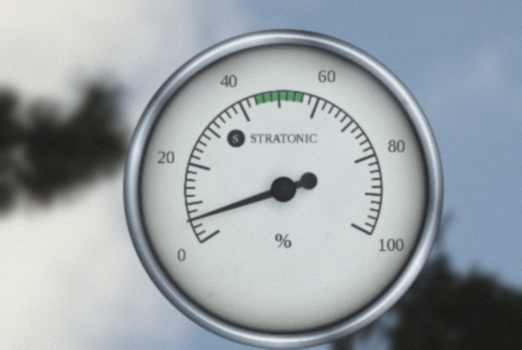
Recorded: value=6 unit=%
